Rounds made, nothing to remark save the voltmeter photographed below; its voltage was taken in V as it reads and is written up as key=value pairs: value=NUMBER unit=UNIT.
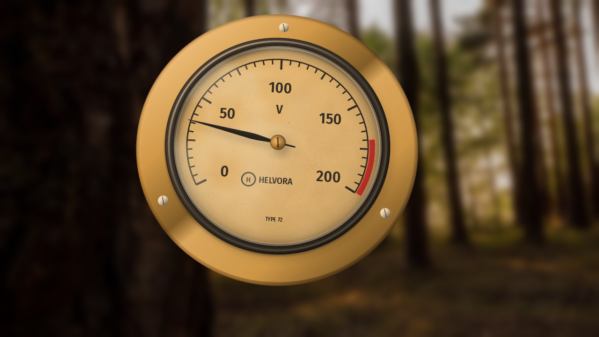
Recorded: value=35 unit=V
